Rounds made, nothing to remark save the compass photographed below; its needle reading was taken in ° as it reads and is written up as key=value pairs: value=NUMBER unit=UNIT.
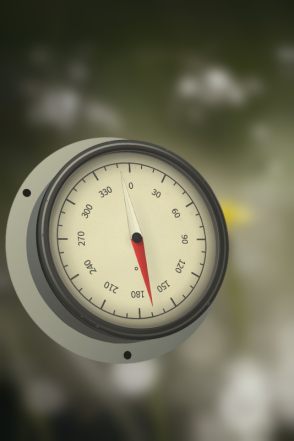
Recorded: value=170 unit=°
